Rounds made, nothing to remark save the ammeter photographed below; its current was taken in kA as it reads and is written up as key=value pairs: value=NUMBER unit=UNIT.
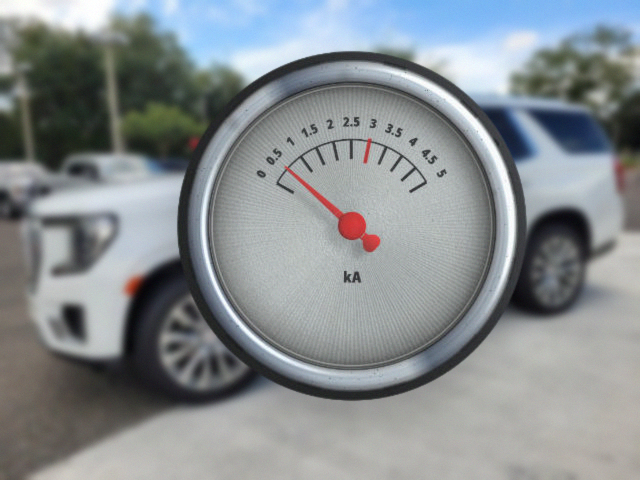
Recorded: value=0.5 unit=kA
